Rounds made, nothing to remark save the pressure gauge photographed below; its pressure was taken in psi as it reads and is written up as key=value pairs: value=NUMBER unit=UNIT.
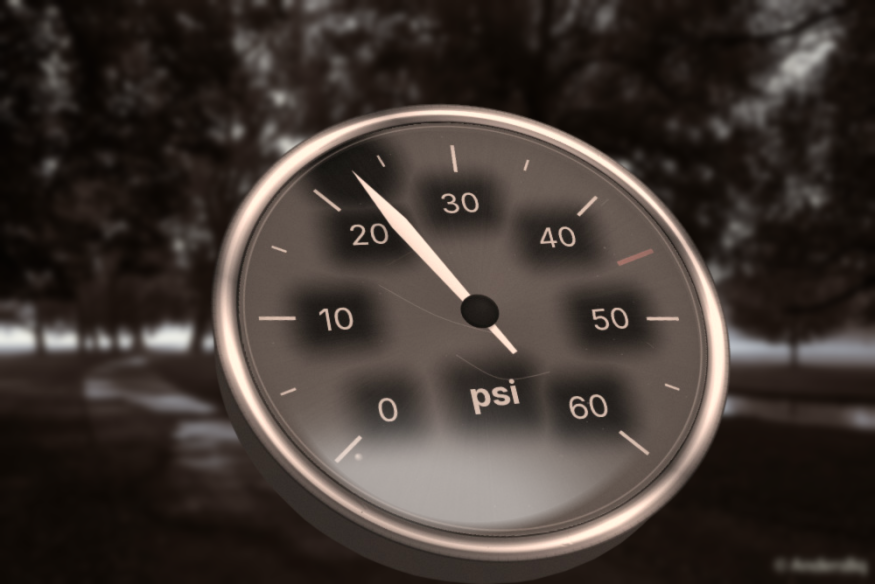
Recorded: value=22.5 unit=psi
